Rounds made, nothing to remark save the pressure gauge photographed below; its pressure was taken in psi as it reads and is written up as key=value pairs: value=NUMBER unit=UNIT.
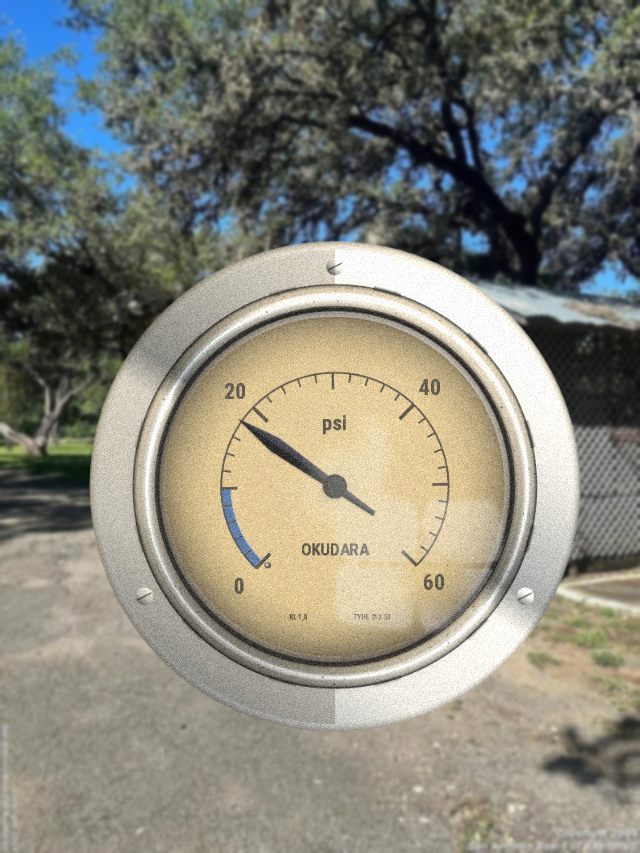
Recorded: value=18 unit=psi
